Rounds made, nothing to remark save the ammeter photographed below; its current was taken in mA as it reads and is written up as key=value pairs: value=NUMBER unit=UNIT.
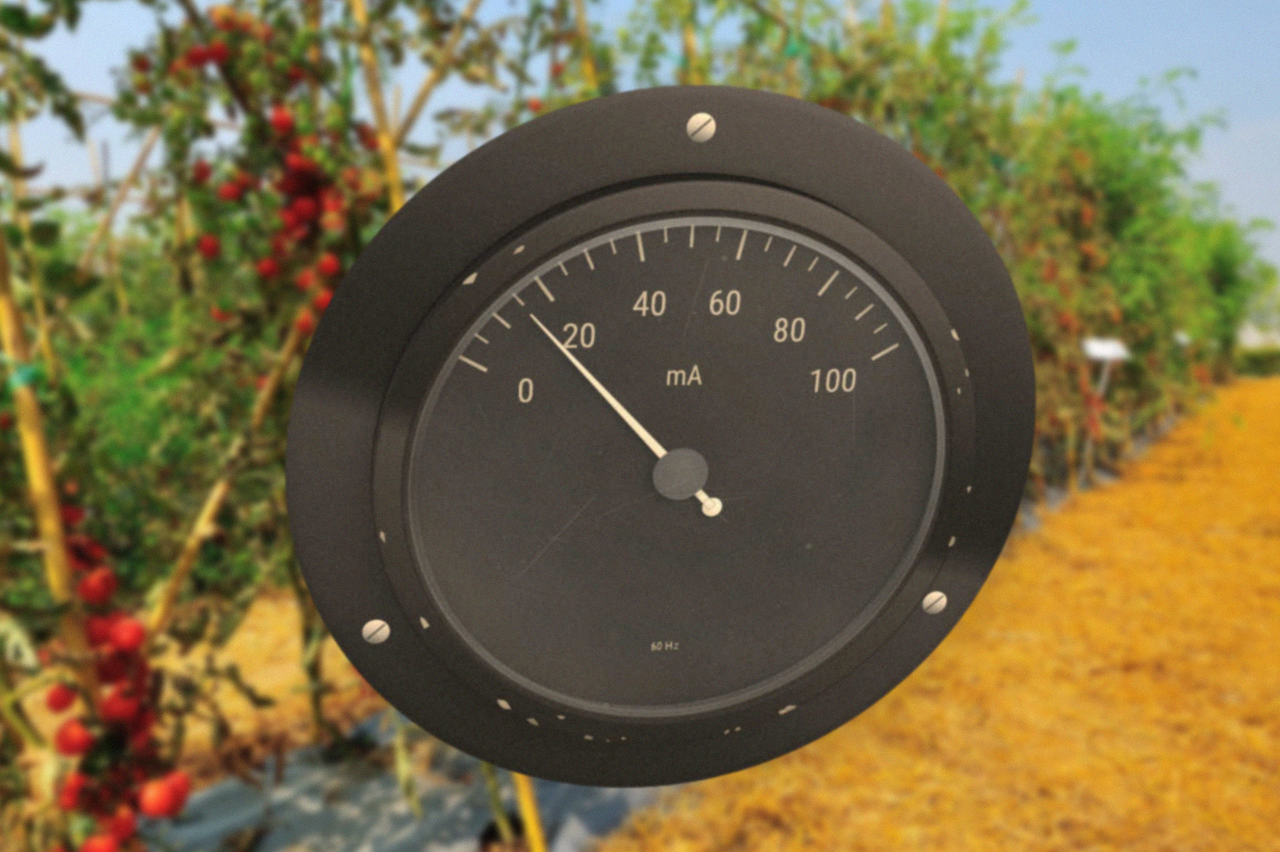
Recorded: value=15 unit=mA
